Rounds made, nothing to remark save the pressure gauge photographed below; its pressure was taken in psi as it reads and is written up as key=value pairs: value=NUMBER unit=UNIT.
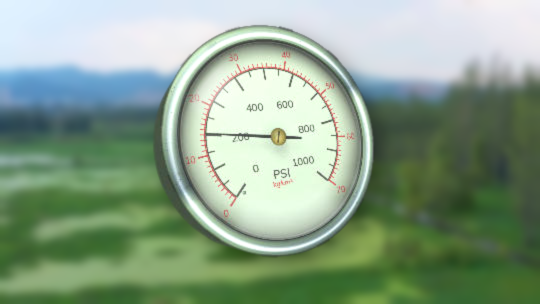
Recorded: value=200 unit=psi
